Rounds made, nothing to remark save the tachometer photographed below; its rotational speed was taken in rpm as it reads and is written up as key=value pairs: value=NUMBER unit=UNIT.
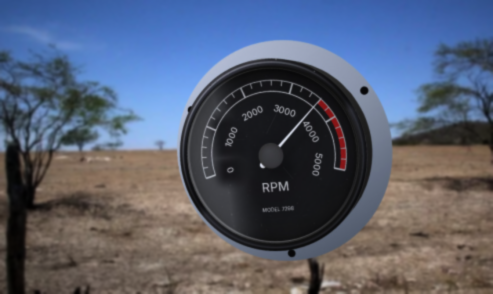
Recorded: value=3600 unit=rpm
